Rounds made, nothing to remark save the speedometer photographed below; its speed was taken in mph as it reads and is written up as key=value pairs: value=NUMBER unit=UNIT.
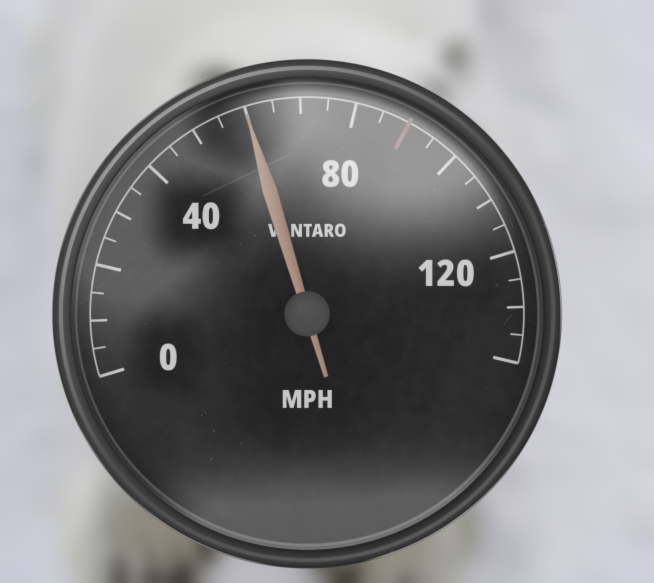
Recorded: value=60 unit=mph
